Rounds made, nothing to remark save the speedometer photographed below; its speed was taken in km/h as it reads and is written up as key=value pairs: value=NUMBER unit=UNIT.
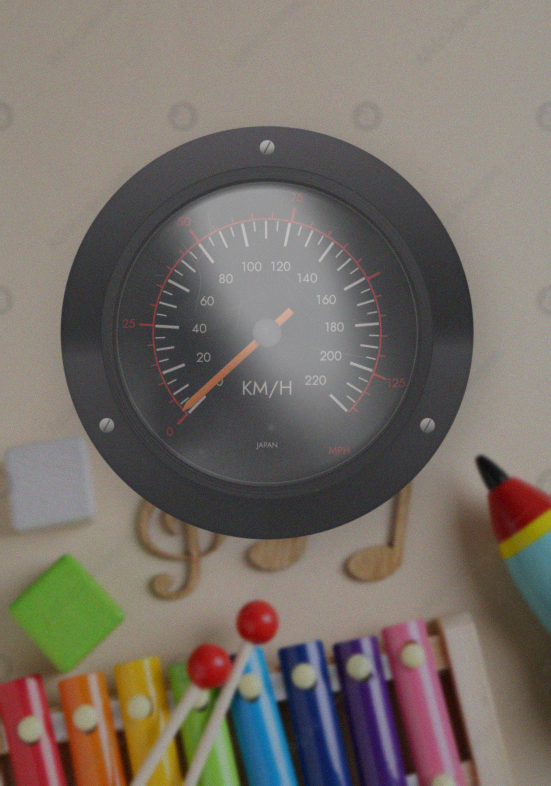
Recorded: value=2.5 unit=km/h
